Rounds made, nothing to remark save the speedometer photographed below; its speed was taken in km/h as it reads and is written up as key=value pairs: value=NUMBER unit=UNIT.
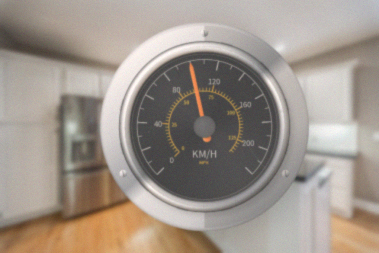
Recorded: value=100 unit=km/h
